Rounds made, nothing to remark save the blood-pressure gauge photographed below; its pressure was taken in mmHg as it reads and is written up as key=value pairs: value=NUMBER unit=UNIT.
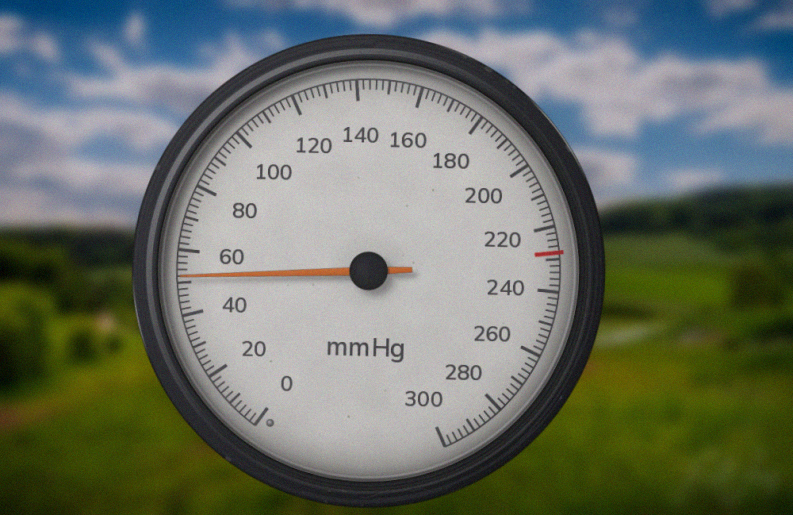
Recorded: value=52 unit=mmHg
